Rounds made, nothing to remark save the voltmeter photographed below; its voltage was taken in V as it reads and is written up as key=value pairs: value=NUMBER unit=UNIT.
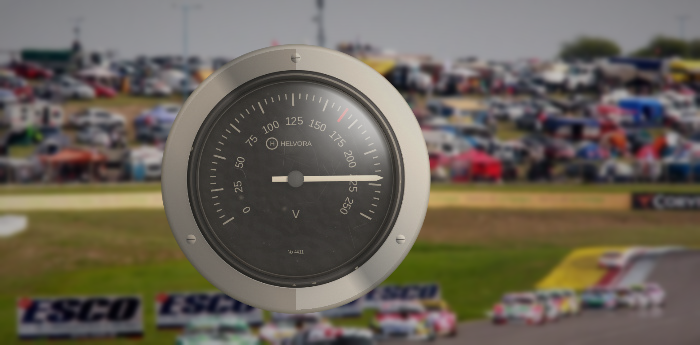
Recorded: value=220 unit=V
